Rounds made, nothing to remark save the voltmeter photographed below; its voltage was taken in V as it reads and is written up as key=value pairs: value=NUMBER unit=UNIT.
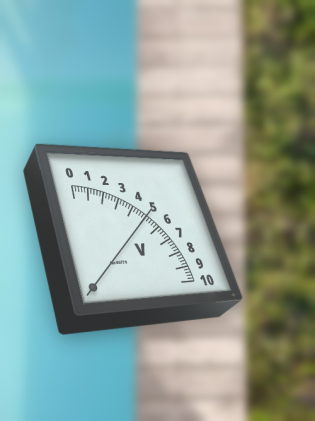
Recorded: value=5 unit=V
